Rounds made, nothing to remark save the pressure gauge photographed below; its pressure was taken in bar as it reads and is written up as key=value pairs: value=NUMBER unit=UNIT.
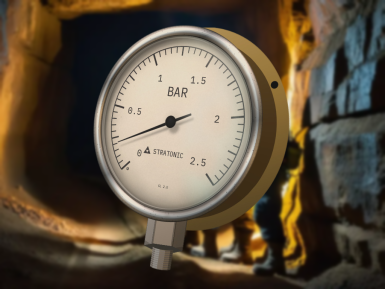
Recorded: value=0.2 unit=bar
